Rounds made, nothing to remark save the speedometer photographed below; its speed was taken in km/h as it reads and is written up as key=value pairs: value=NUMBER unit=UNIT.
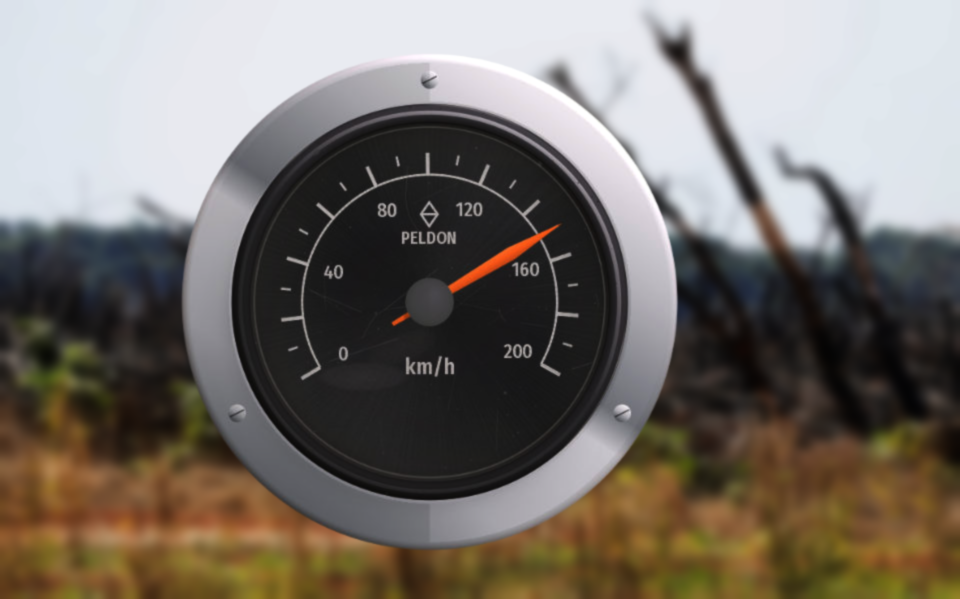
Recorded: value=150 unit=km/h
